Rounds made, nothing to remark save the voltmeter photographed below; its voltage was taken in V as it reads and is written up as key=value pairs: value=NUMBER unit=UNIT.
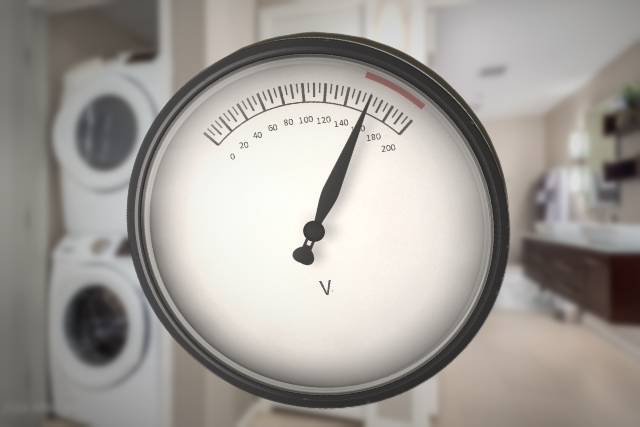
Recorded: value=160 unit=V
